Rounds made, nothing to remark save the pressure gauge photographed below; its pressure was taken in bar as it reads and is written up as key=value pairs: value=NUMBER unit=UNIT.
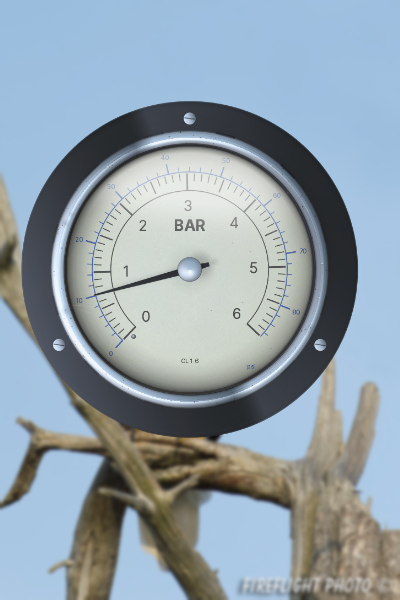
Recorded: value=0.7 unit=bar
